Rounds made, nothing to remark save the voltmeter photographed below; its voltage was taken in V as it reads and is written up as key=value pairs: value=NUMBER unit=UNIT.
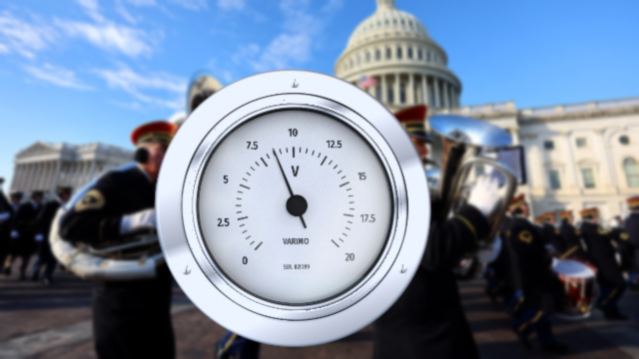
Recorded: value=8.5 unit=V
